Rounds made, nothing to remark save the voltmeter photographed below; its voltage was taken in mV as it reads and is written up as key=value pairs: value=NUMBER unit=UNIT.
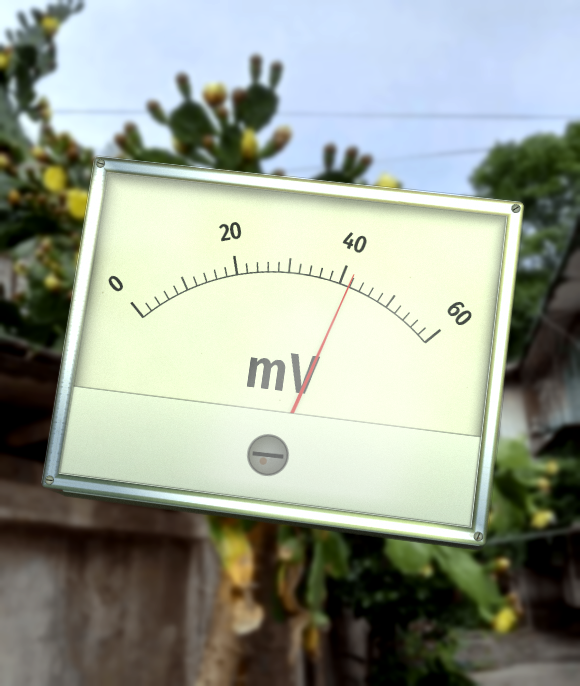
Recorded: value=42 unit=mV
